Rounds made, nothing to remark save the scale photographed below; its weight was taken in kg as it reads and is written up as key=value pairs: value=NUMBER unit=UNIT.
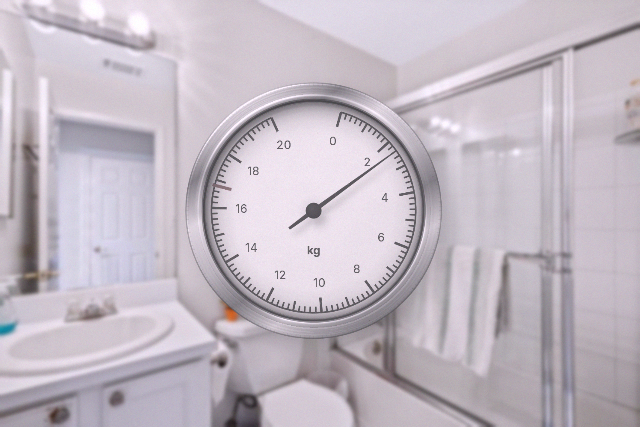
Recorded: value=2.4 unit=kg
